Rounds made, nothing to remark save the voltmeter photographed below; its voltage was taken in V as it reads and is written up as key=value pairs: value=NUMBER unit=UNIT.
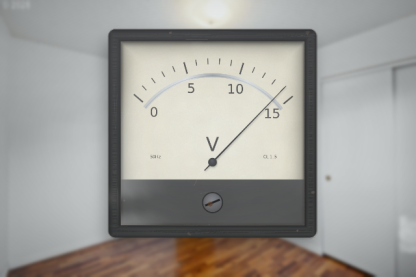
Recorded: value=14 unit=V
